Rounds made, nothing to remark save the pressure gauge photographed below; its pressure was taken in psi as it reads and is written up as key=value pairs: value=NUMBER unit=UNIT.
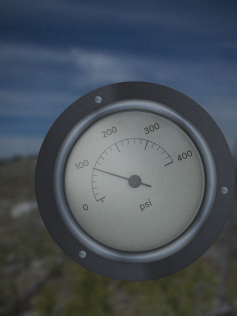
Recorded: value=100 unit=psi
